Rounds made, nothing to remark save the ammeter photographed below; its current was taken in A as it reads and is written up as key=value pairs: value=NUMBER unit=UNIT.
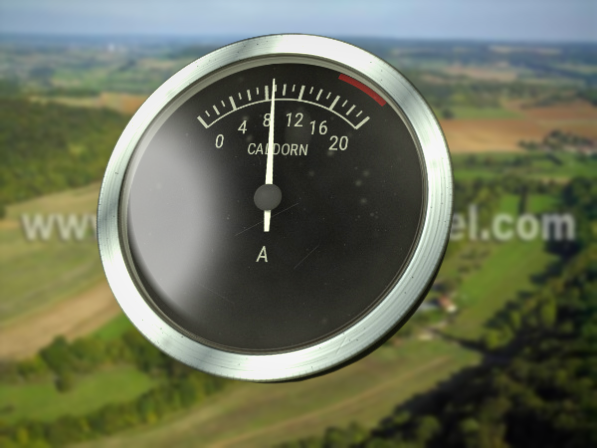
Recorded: value=9 unit=A
